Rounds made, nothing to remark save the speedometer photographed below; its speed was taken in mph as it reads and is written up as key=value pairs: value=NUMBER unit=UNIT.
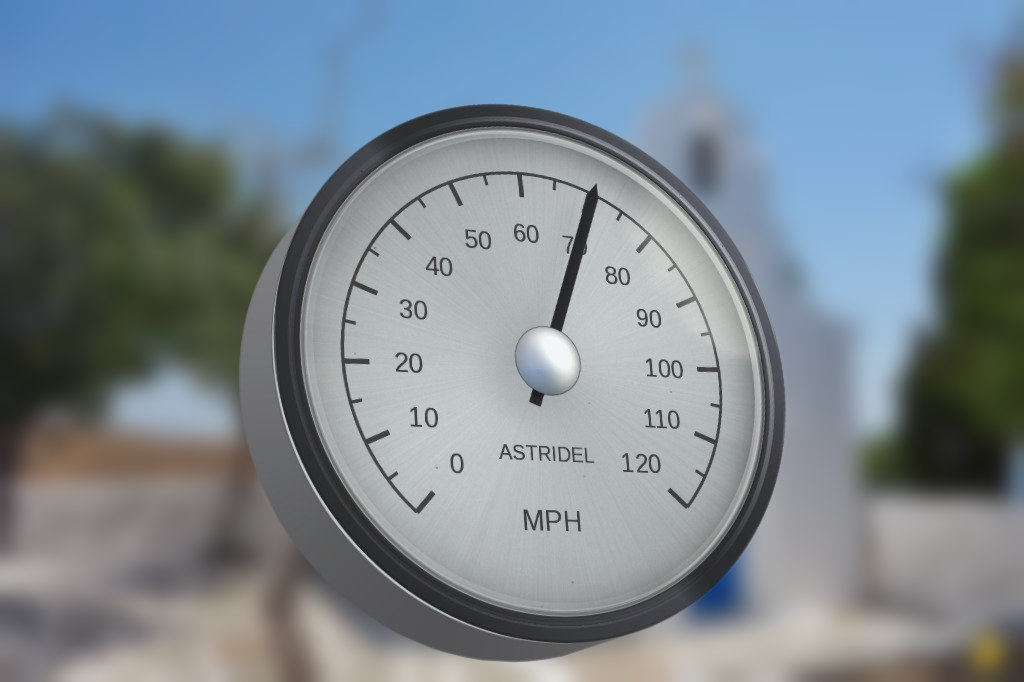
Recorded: value=70 unit=mph
